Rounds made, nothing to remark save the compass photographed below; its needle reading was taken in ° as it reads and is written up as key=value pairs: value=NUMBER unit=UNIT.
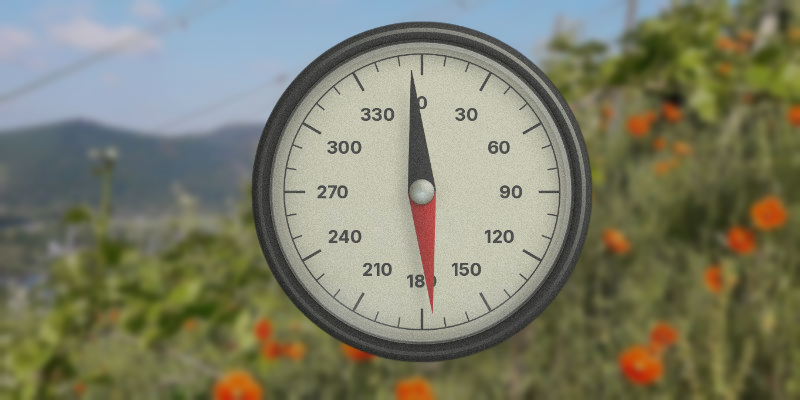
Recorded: value=175 unit=°
